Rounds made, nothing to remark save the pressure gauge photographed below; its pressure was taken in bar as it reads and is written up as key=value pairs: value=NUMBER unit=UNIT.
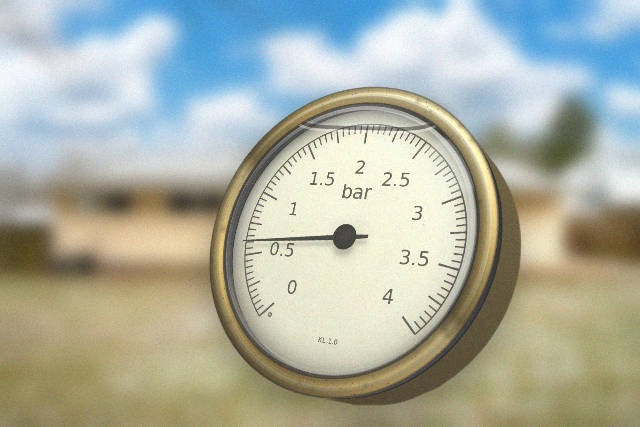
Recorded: value=0.6 unit=bar
